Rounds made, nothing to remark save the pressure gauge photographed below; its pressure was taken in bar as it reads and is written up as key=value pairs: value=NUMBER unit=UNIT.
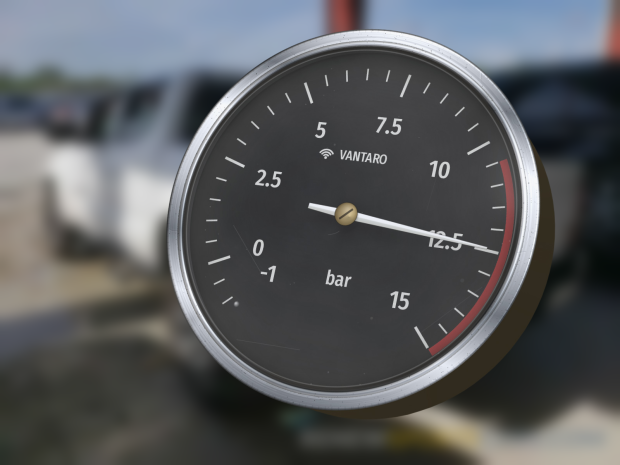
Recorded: value=12.5 unit=bar
